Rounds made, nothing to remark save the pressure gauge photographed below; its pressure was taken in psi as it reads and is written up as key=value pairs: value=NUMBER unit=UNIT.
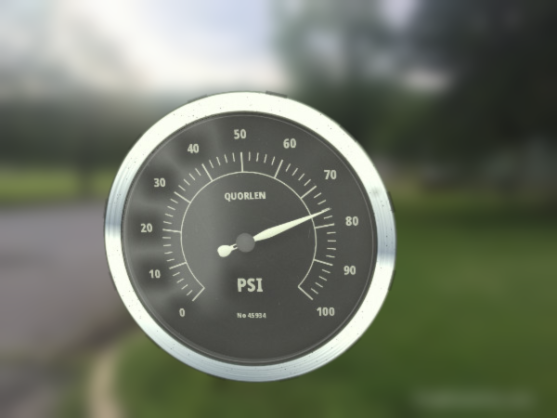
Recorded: value=76 unit=psi
